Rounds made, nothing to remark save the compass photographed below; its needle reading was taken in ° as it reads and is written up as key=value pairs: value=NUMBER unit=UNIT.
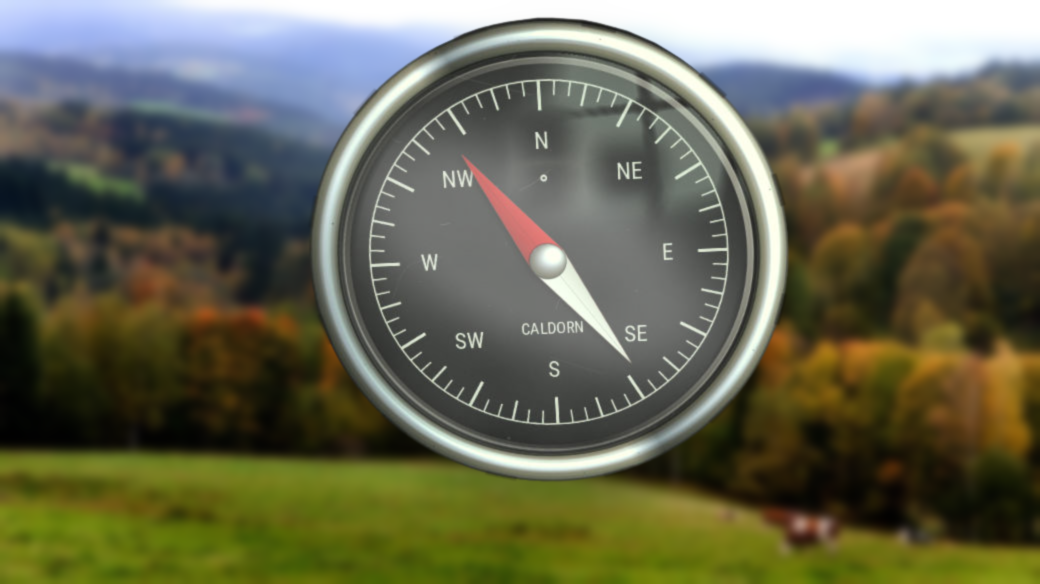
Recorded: value=325 unit=°
